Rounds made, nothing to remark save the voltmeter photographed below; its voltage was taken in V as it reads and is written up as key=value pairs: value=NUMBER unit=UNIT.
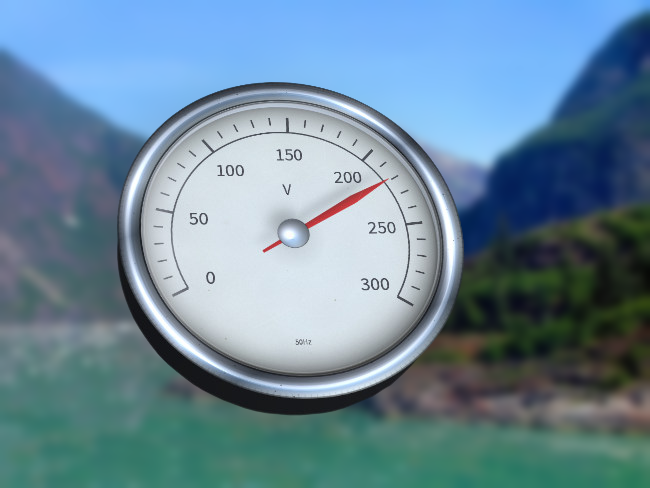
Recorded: value=220 unit=V
